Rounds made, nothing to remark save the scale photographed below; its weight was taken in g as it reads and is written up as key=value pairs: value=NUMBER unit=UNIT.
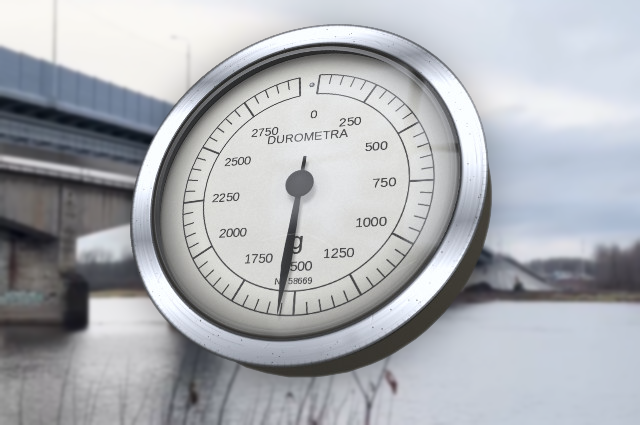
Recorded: value=1550 unit=g
